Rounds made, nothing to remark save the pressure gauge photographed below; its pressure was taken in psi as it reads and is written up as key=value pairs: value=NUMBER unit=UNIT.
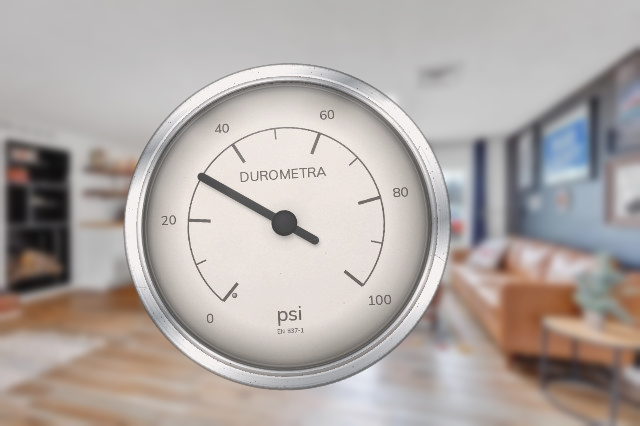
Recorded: value=30 unit=psi
